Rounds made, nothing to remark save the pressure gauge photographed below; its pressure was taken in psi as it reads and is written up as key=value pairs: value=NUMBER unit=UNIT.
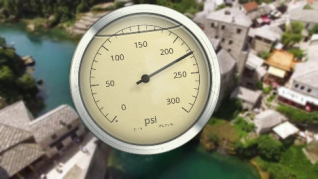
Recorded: value=225 unit=psi
